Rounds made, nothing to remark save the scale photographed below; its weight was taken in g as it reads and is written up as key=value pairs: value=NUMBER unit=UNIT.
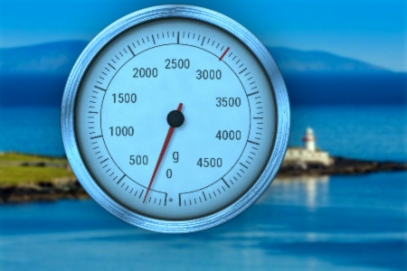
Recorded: value=200 unit=g
